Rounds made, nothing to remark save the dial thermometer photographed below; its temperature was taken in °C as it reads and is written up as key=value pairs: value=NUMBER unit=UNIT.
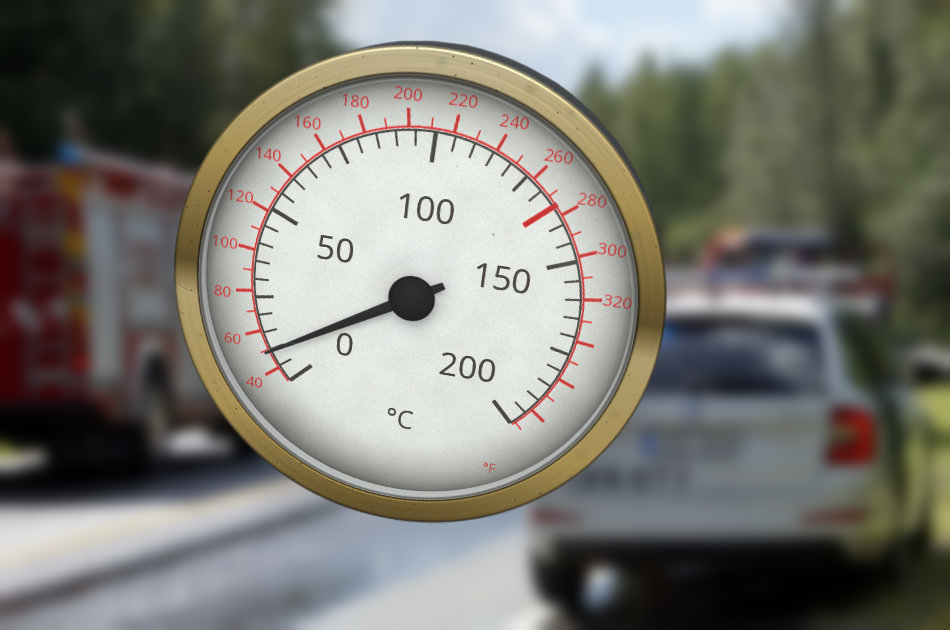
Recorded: value=10 unit=°C
